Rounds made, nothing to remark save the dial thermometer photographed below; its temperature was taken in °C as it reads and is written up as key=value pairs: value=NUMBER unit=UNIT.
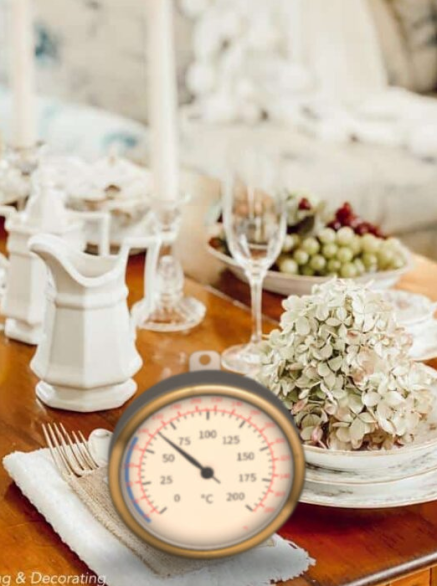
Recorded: value=65 unit=°C
